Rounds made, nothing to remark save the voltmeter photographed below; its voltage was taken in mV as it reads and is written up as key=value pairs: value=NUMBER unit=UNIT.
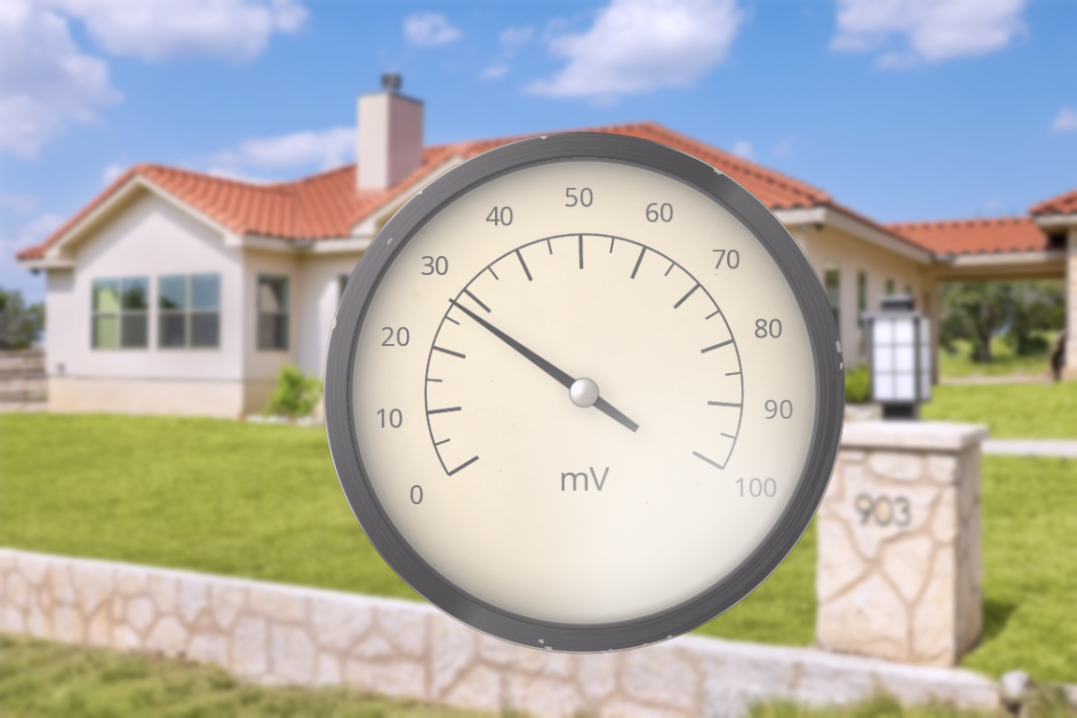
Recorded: value=27.5 unit=mV
